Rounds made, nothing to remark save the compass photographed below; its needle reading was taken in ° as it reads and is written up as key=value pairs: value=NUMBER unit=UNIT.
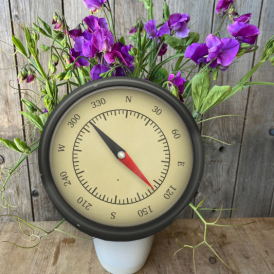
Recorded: value=130 unit=°
